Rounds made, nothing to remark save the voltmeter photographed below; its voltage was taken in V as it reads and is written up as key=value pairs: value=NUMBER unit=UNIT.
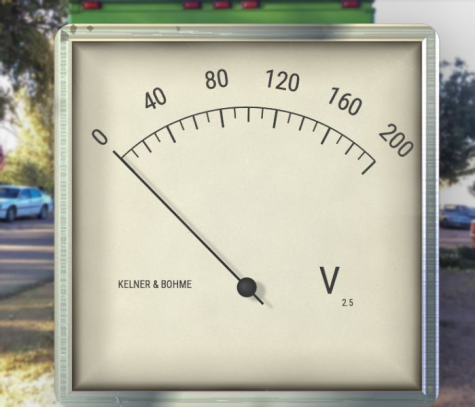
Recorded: value=0 unit=V
